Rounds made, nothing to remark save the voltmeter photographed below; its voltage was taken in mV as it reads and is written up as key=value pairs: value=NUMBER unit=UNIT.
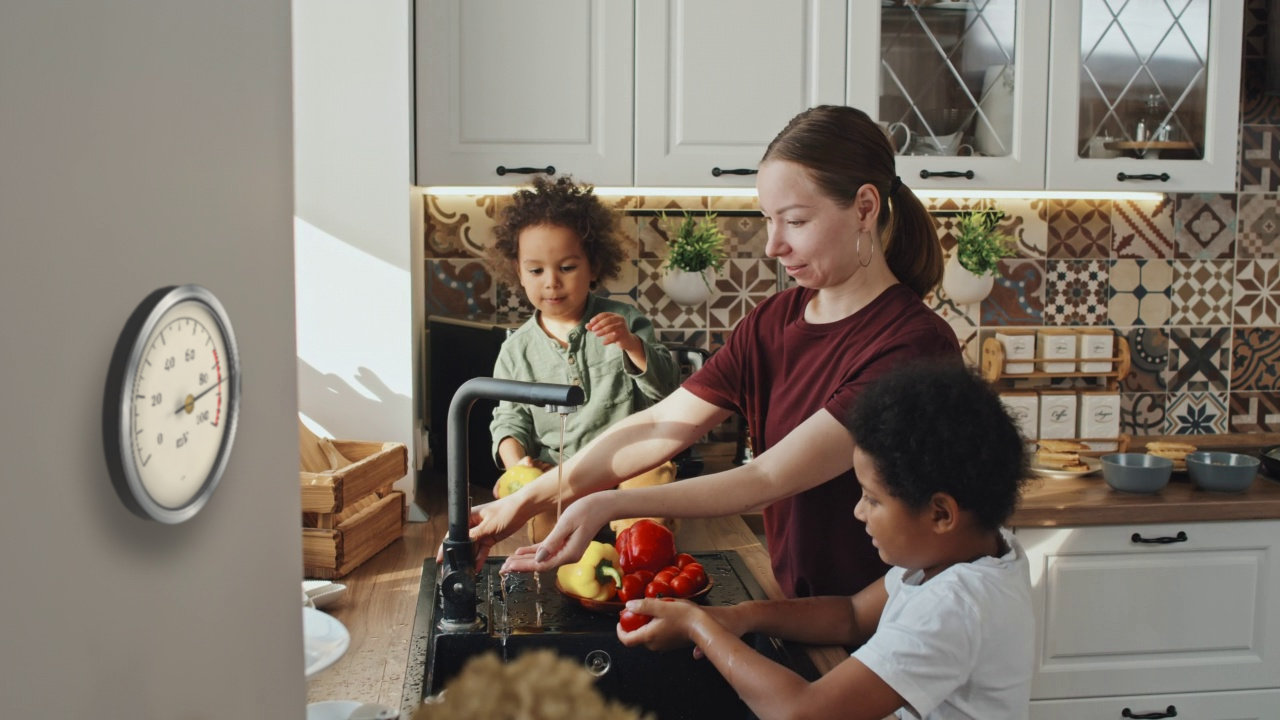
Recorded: value=85 unit=mV
